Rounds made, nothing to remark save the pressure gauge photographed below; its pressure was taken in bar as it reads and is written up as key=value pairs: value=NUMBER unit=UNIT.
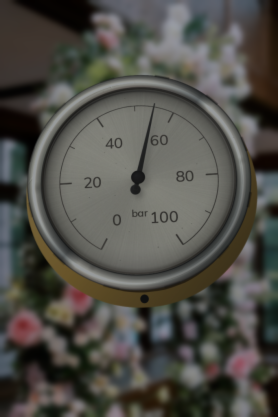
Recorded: value=55 unit=bar
